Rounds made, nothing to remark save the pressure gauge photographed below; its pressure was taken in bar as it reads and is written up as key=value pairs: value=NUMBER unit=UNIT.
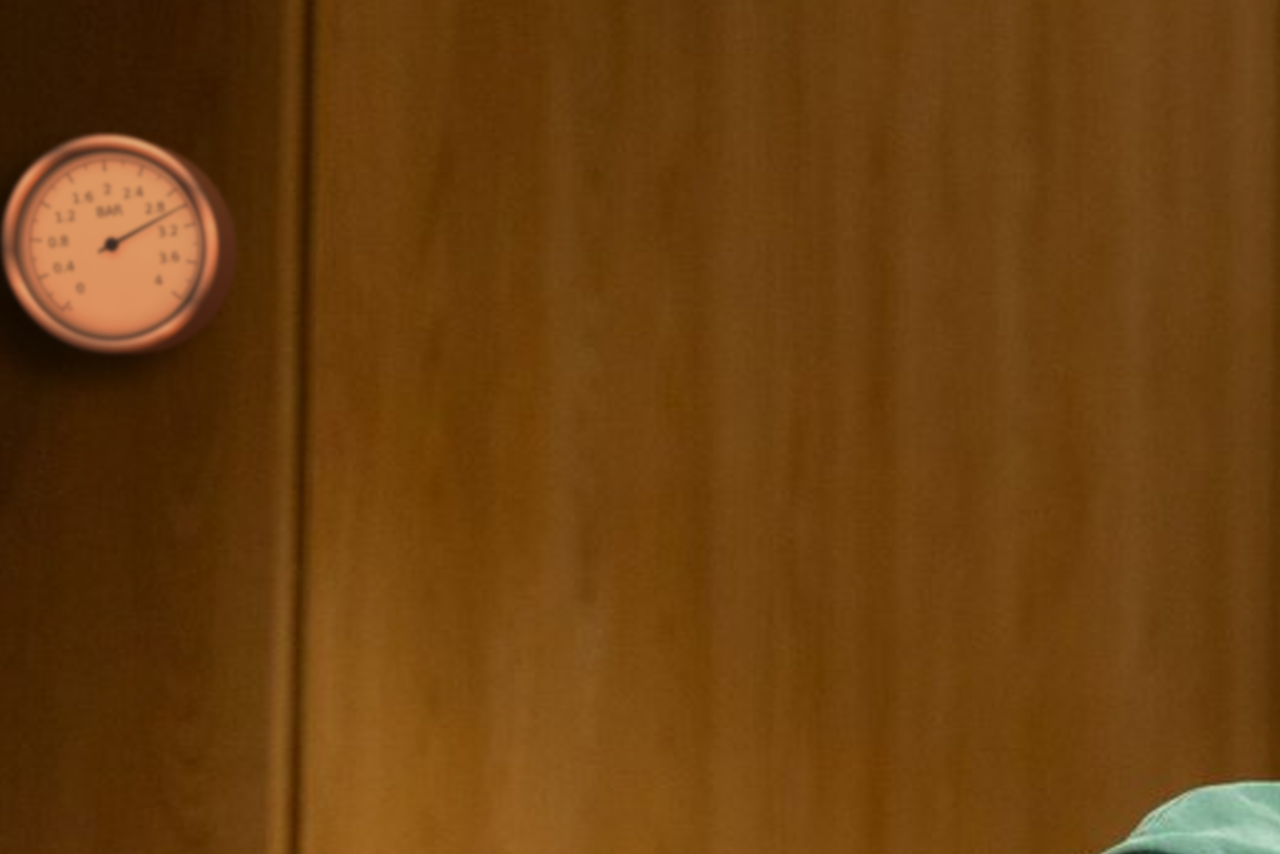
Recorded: value=3 unit=bar
